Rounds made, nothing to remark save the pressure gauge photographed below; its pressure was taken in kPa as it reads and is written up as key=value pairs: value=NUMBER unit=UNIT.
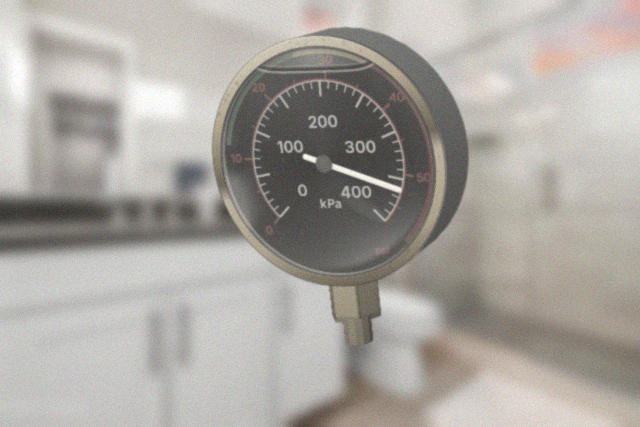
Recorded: value=360 unit=kPa
